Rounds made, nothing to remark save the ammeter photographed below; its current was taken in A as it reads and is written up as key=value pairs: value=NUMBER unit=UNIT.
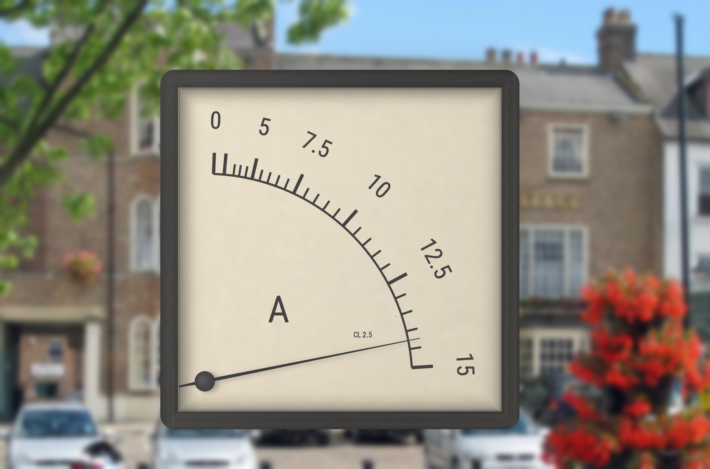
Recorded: value=14.25 unit=A
